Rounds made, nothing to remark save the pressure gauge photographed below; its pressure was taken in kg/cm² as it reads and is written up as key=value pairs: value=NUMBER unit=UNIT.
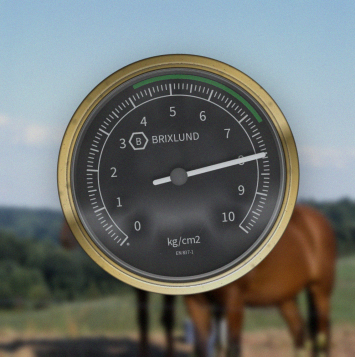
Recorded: value=8 unit=kg/cm²
